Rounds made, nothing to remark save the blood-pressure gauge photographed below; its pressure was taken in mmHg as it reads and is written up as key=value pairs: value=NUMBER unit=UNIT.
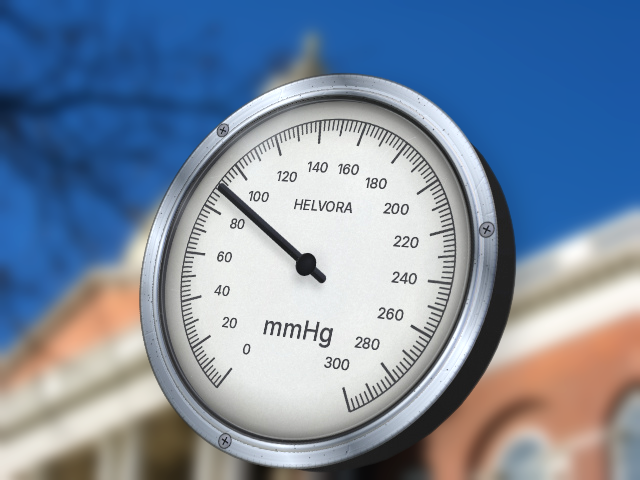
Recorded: value=90 unit=mmHg
